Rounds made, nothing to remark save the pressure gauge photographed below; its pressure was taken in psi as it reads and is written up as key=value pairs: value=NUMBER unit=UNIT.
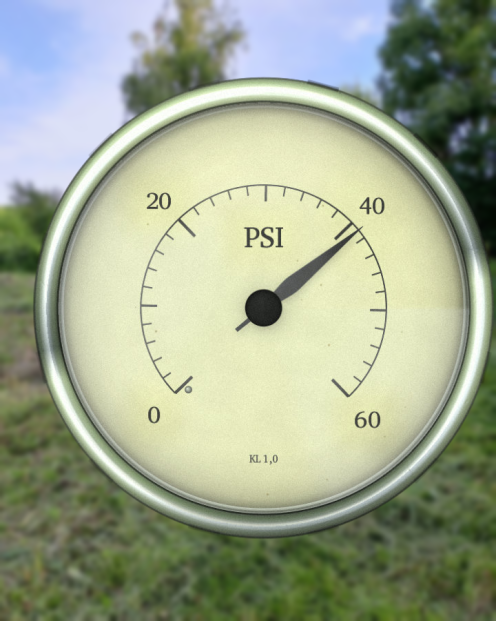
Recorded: value=41 unit=psi
